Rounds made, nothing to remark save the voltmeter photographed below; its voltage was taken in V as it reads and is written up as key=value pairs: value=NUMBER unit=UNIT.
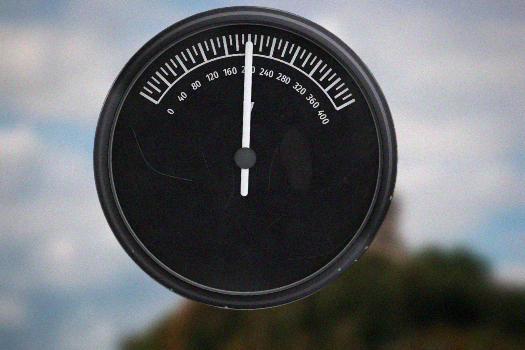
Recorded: value=200 unit=V
